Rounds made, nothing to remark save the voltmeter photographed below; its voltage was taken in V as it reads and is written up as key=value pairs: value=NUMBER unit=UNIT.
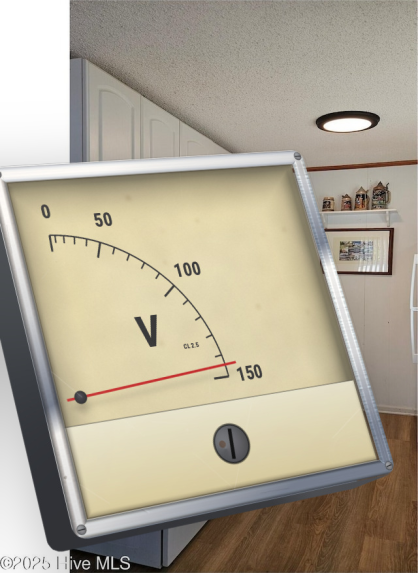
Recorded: value=145 unit=V
